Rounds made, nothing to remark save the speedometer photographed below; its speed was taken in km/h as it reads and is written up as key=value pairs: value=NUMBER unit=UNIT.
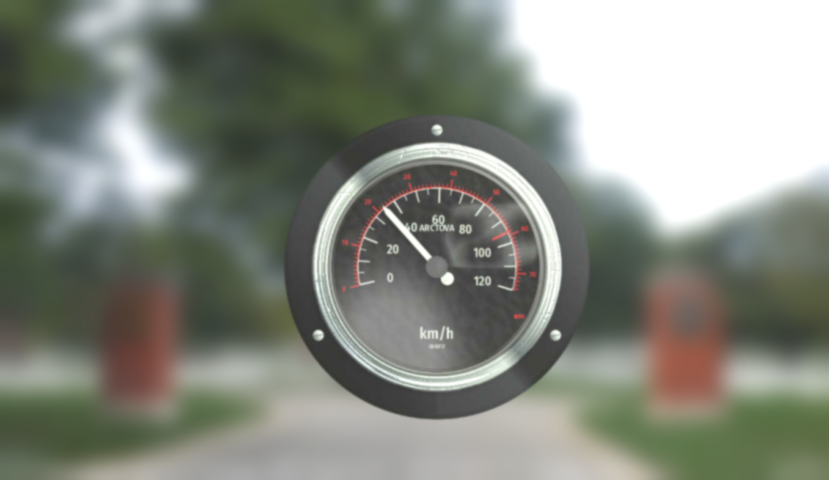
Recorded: value=35 unit=km/h
